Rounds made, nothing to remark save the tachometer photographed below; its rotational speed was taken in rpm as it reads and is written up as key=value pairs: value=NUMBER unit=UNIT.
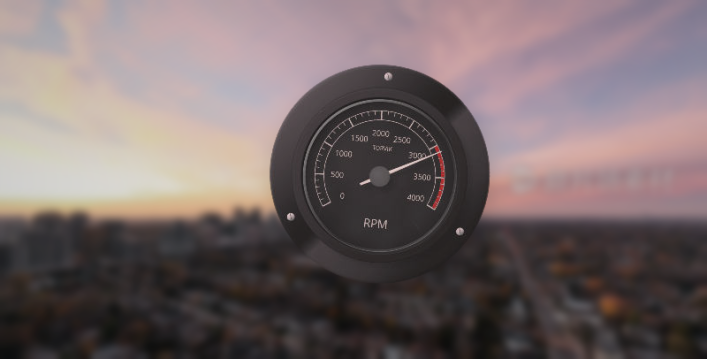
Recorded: value=3100 unit=rpm
